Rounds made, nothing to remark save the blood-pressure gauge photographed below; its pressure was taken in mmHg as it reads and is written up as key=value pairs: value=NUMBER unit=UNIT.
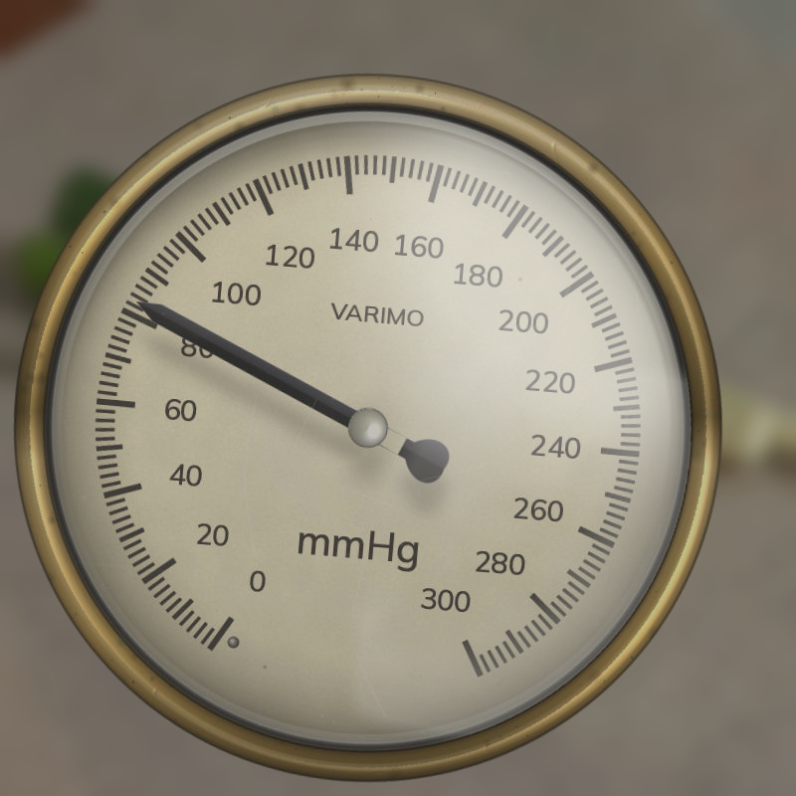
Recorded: value=83 unit=mmHg
